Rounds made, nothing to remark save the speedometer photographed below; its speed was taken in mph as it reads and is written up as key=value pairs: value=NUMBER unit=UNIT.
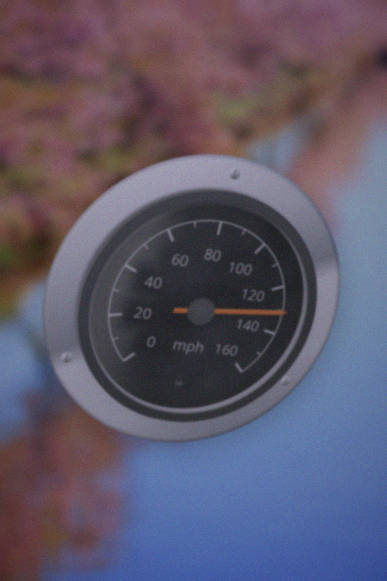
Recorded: value=130 unit=mph
